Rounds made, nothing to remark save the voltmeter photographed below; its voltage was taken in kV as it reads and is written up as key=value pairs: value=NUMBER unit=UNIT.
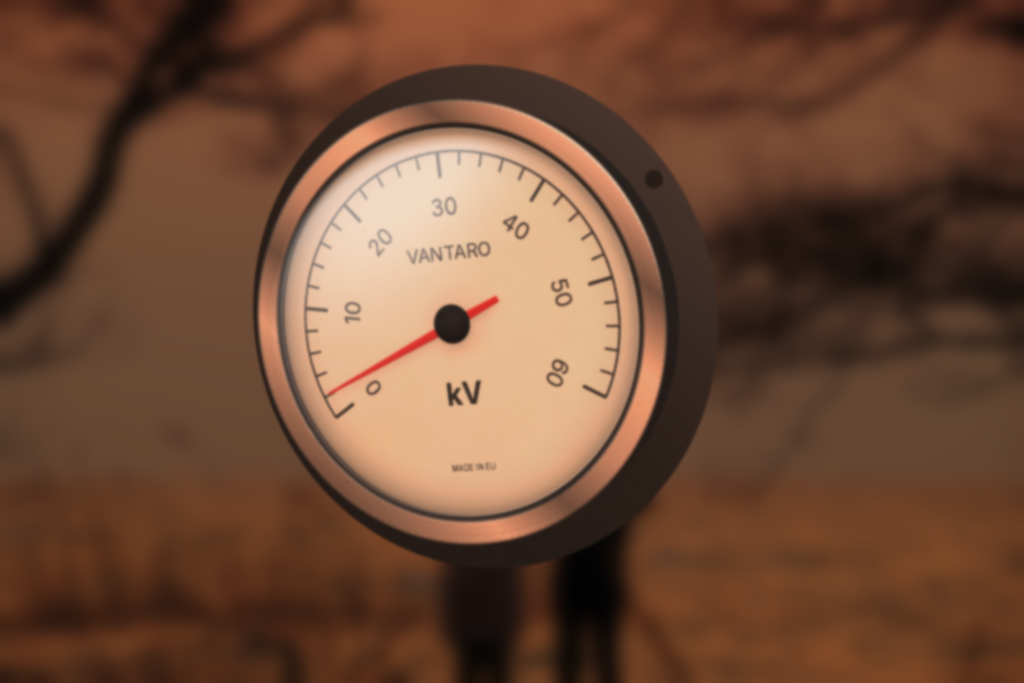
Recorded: value=2 unit=kV
